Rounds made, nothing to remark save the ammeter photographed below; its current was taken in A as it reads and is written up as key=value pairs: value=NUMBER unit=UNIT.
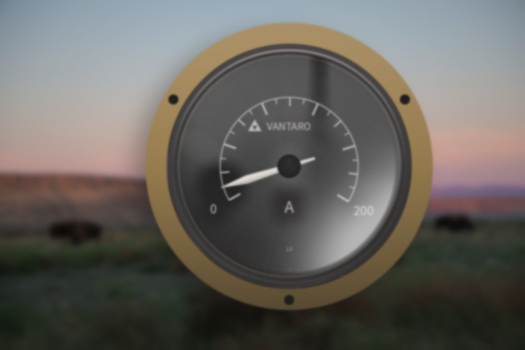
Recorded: value=10 unit=A
